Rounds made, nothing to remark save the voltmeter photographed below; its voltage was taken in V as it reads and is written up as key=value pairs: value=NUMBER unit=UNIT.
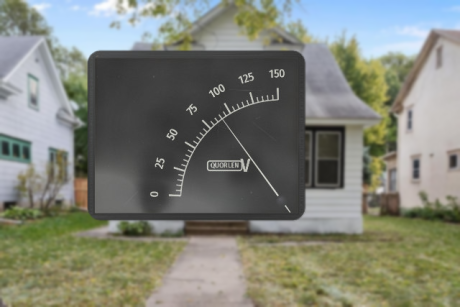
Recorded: value=90 unit=V
